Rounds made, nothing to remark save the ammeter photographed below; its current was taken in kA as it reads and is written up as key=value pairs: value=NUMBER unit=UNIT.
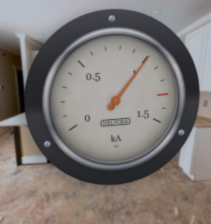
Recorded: value=1 unit=kA
